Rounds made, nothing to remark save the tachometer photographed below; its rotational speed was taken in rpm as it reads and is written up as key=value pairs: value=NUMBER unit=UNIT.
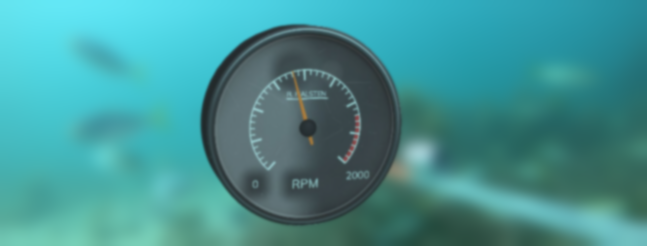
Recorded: value=900 unit=rpm
